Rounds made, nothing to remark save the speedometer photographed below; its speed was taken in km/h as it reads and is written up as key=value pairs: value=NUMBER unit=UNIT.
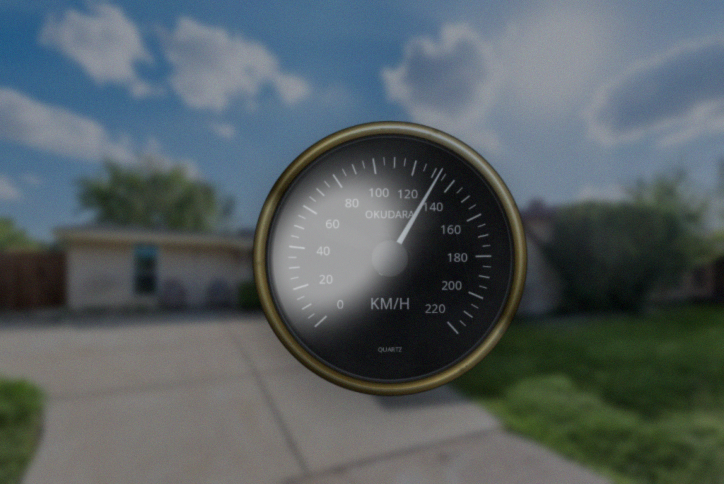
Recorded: value=132.5 unit=km/h
